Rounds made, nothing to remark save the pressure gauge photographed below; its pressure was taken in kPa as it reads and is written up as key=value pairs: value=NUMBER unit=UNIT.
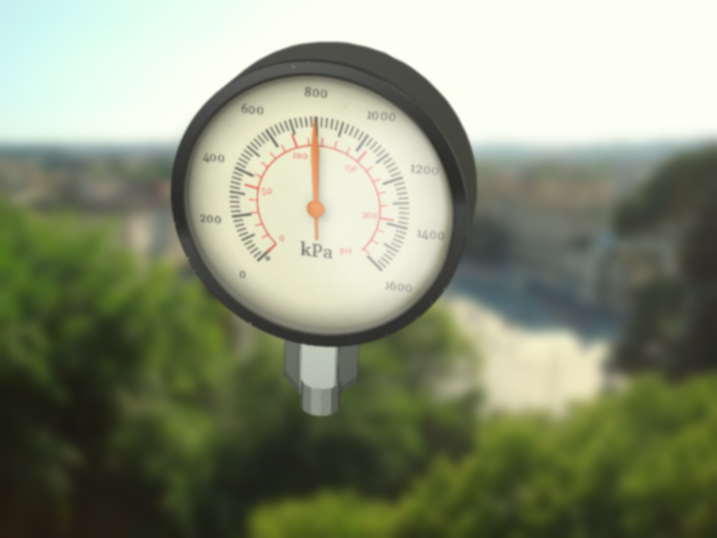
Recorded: value=800 unit=kPa
